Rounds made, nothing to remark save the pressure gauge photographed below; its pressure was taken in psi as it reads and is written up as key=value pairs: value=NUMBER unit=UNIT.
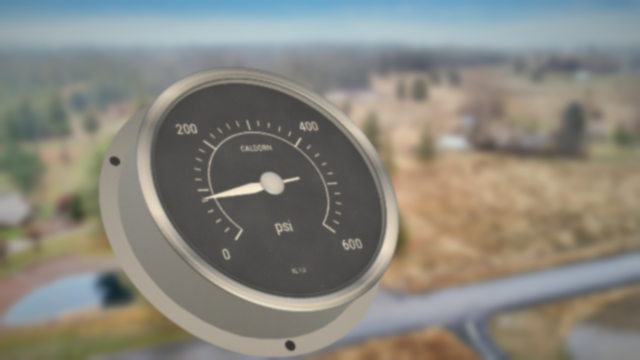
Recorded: value=80 unit=psi
